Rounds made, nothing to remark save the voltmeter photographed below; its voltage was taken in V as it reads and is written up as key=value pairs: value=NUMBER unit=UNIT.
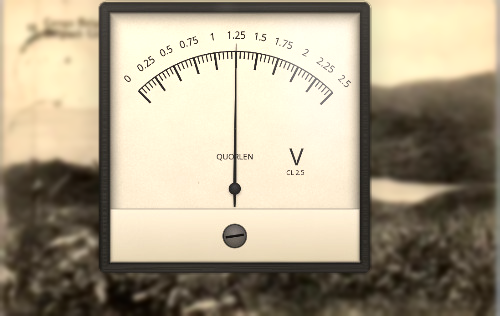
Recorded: value=1.25 unit=V
